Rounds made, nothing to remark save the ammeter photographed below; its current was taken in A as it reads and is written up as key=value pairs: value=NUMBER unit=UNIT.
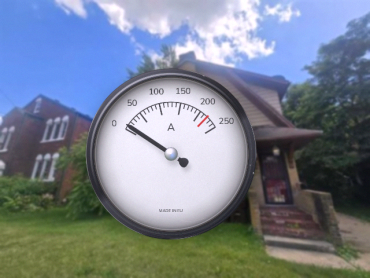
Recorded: value=10 unit=A
